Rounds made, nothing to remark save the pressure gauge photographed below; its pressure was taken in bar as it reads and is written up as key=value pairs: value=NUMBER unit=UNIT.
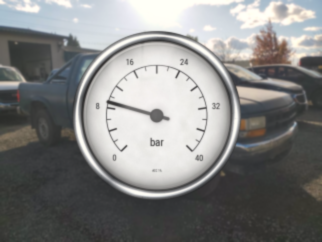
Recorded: value=9 unit=bar
